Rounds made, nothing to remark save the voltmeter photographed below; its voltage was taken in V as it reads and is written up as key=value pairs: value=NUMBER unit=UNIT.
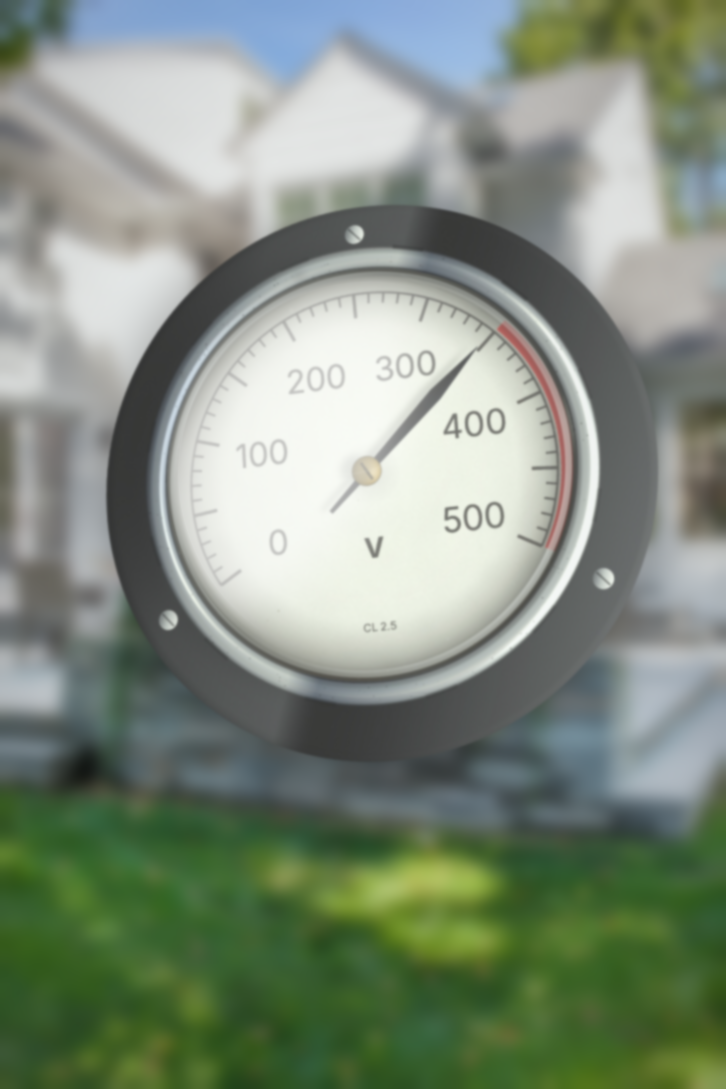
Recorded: value=350 unit=V
